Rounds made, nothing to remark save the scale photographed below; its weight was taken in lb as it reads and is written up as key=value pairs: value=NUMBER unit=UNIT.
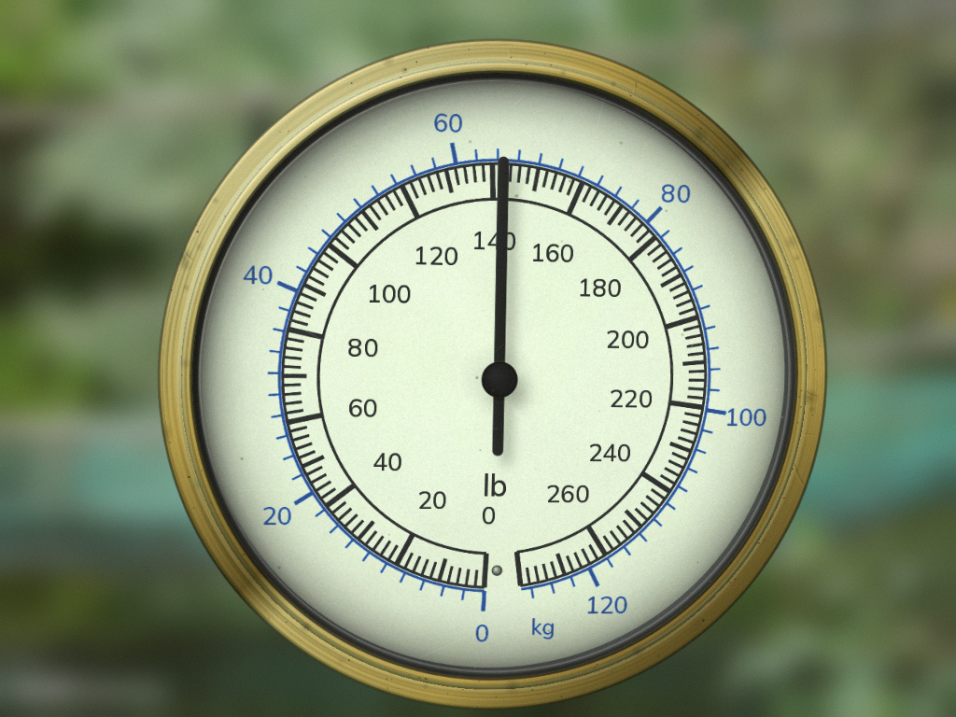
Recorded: value=142 unit=lb
